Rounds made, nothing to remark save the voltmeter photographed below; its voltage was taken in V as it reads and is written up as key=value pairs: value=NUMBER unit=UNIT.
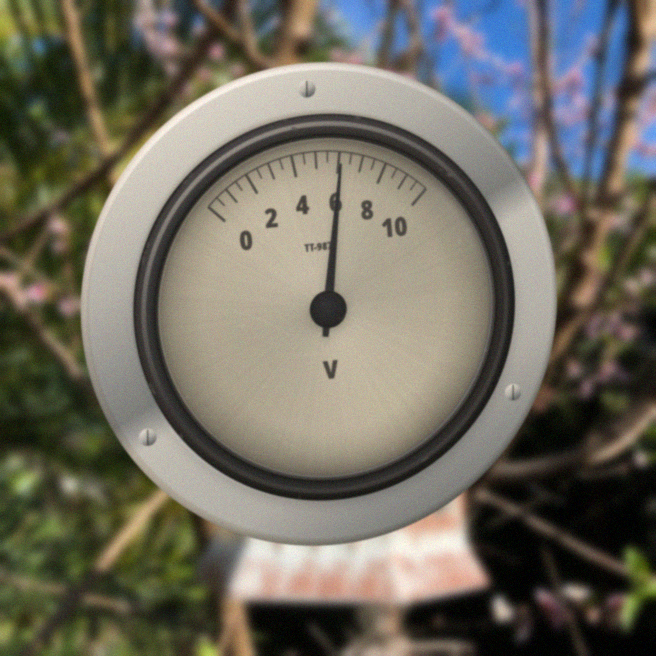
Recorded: value=6 unit=V
